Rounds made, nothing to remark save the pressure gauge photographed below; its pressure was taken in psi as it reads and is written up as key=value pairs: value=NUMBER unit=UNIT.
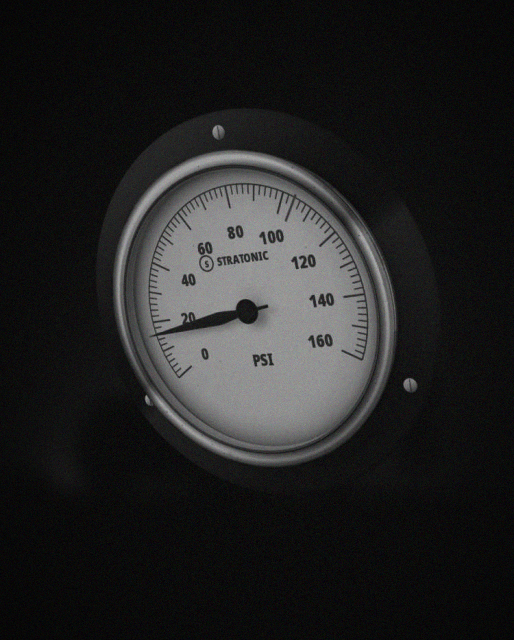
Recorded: value=16 unit=psi
